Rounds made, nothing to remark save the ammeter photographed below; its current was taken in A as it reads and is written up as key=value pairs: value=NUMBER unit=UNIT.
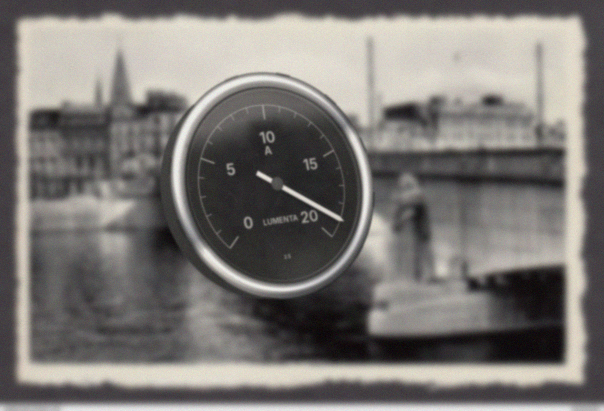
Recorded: value=19 unit=A
